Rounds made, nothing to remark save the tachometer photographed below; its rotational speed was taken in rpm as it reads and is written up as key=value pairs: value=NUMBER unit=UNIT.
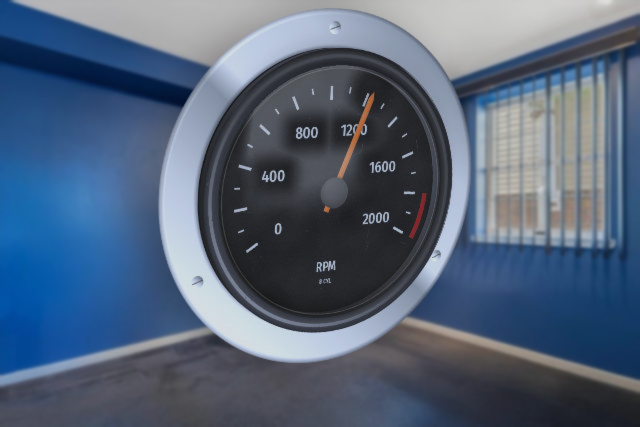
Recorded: value=1200 unit=rpm
